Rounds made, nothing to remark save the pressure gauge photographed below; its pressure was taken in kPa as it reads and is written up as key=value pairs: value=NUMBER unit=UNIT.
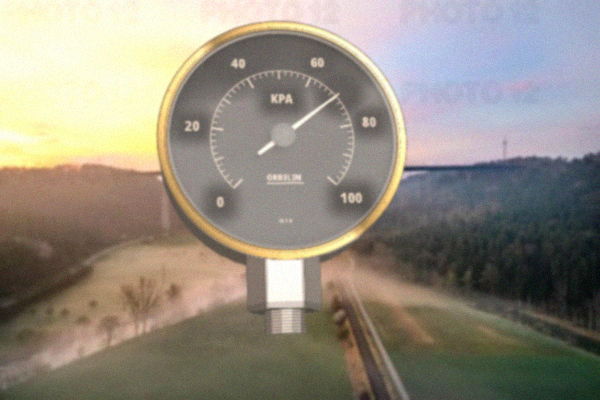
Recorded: value=70 unit=kPa
